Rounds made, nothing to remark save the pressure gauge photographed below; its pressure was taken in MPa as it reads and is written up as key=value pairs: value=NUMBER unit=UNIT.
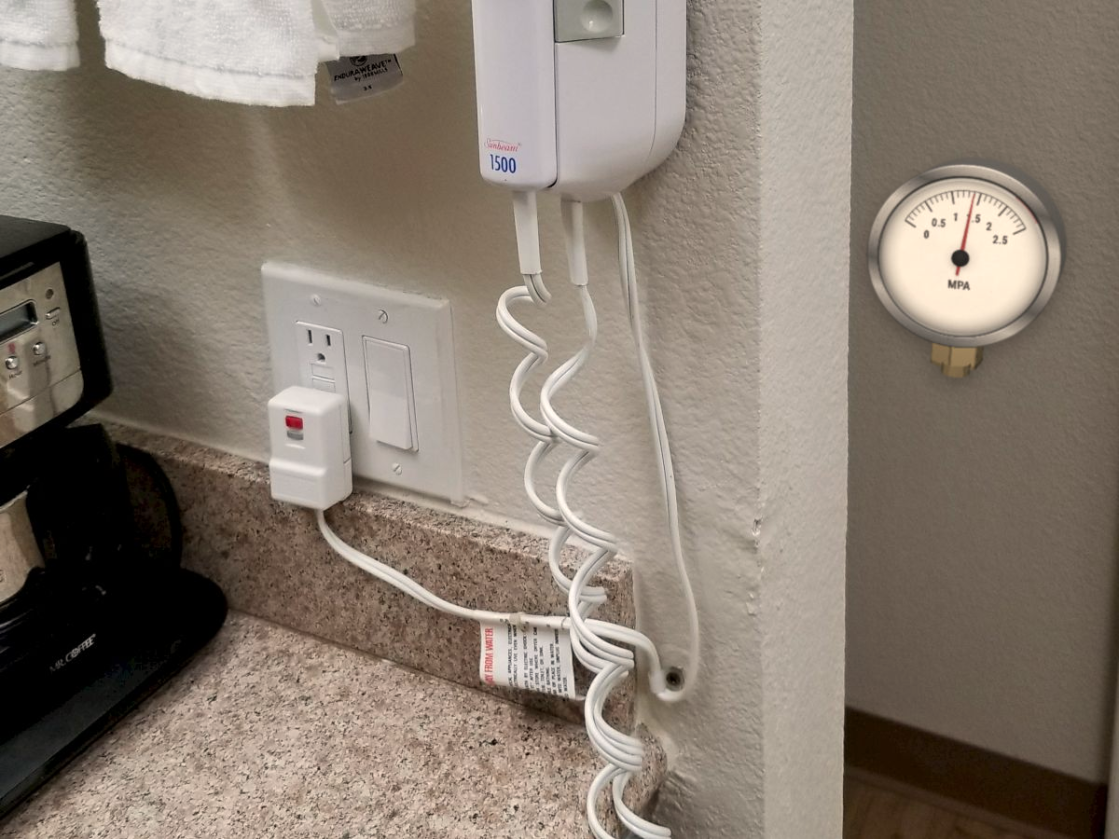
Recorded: value=1.4 unit=MPa
